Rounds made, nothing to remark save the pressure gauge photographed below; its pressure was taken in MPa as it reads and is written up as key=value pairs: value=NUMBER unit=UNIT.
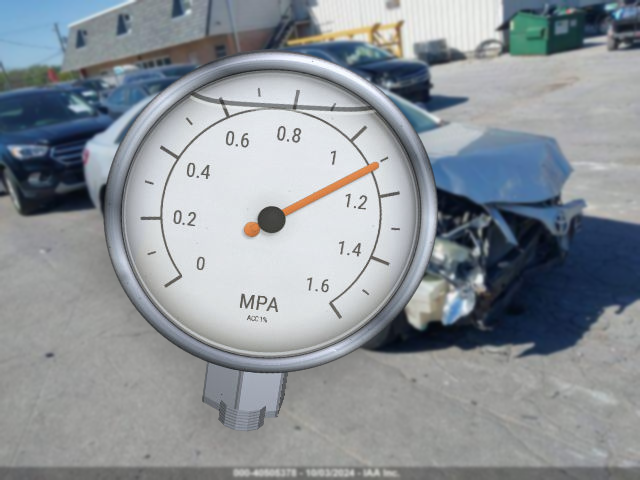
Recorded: value=1.1 unit=MPa
